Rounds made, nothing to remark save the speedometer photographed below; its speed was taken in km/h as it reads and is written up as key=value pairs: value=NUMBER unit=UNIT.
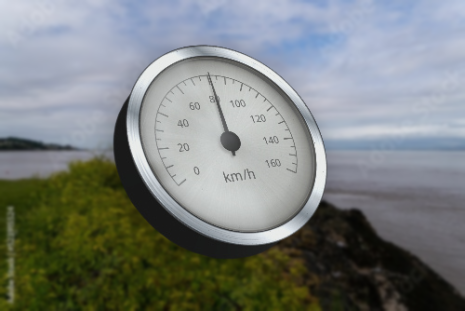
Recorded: value=80 unit=km/h
